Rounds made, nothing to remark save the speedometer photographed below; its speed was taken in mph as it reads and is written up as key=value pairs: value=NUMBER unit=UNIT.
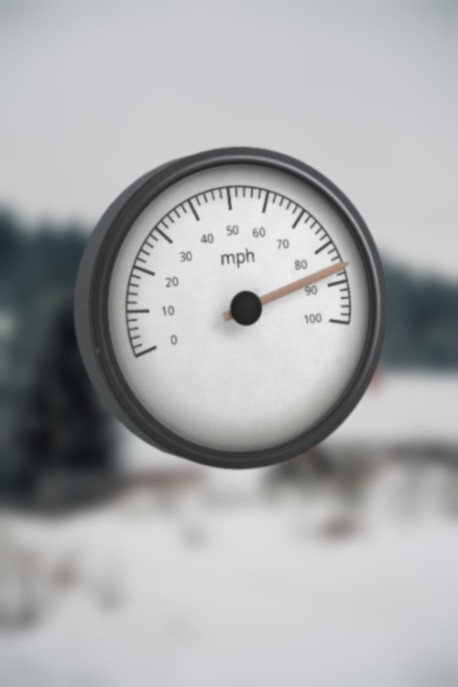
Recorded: value=86 unit=mph
